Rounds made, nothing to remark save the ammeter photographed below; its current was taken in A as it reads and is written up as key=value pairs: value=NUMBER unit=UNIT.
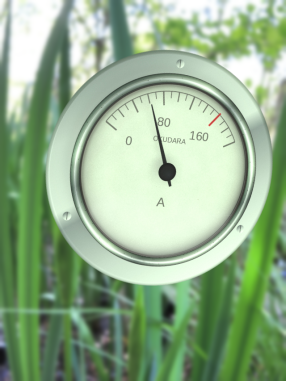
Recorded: value=60 unit=A
